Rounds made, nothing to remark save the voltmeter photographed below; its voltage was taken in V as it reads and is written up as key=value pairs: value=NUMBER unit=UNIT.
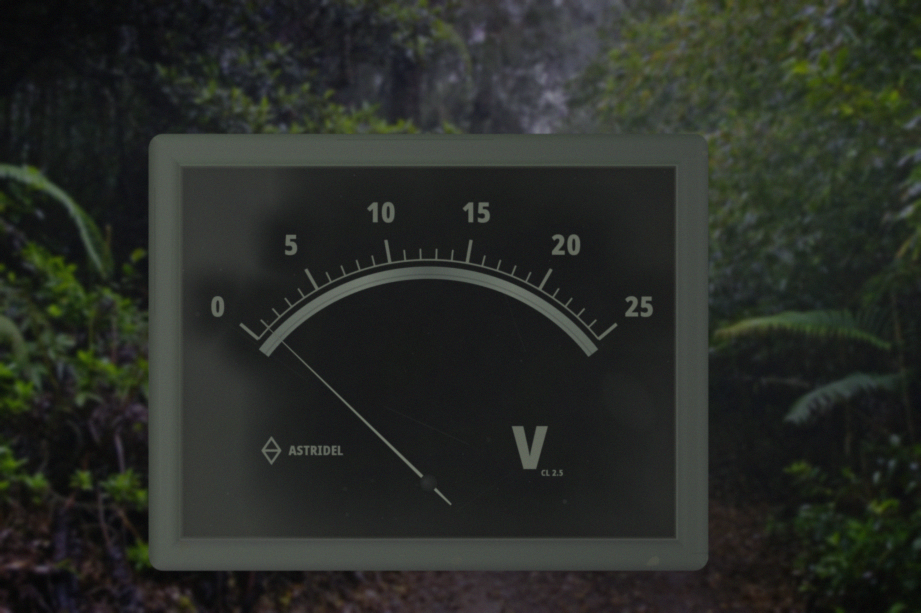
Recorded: value=1 unit=V
